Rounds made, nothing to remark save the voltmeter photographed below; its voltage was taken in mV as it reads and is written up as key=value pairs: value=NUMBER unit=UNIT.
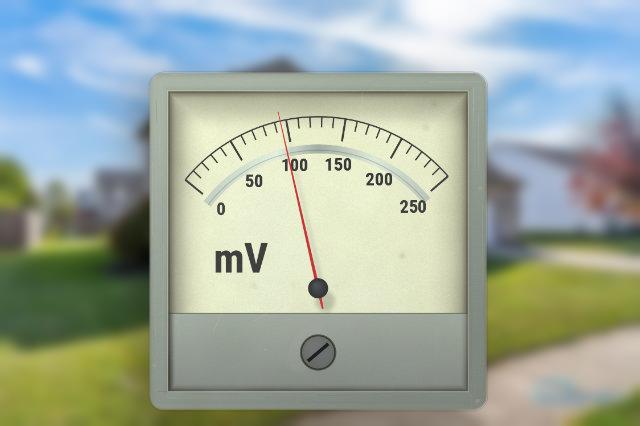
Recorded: value=95 unit=mV
